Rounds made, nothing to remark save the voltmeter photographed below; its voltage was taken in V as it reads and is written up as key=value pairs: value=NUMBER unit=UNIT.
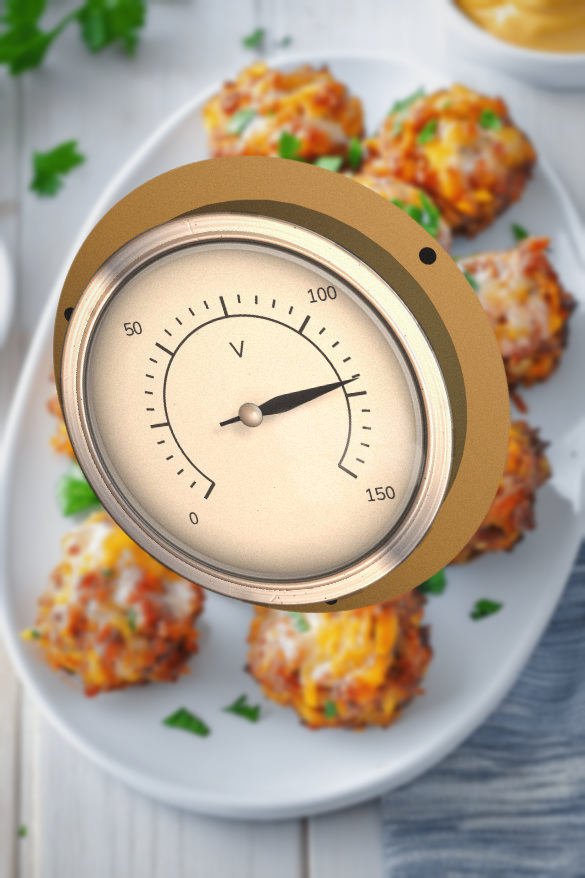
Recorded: value=120 unit=V
